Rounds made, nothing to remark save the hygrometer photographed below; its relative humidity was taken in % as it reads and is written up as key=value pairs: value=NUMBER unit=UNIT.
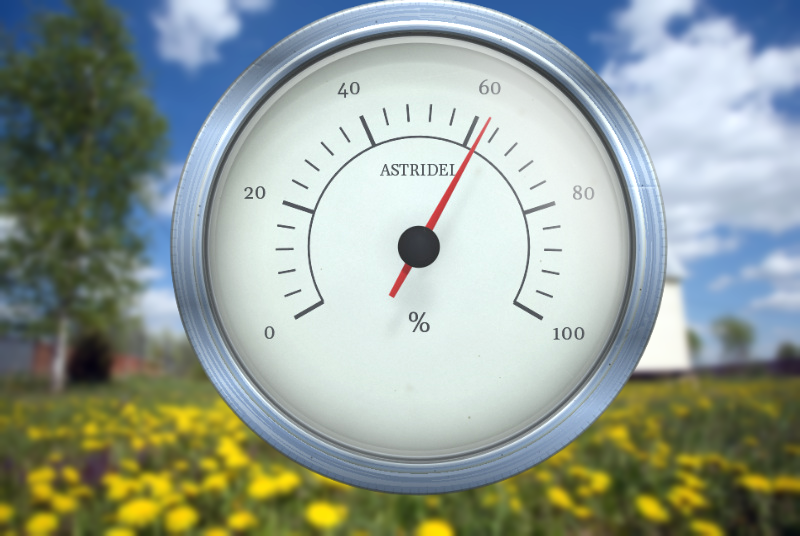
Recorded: value=62 unit=%
